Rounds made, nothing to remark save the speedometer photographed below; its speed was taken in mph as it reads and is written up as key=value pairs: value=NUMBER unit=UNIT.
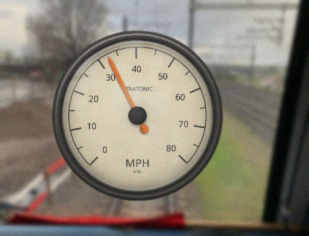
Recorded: value=32.5 unit=mph
